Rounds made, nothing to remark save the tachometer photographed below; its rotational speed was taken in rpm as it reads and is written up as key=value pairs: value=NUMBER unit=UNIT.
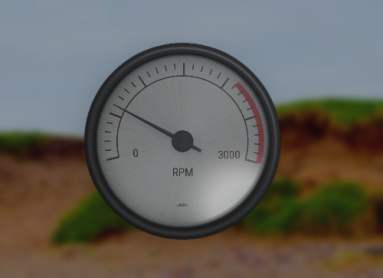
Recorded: value=600 unit=rpm
